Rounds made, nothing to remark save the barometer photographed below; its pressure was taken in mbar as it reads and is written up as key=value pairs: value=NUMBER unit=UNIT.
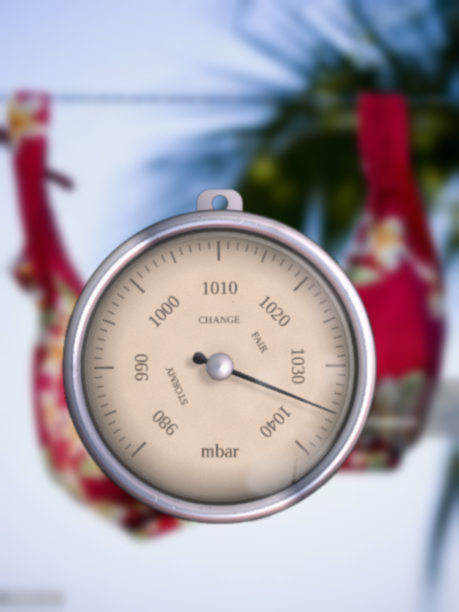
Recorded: value=1035 unit=mbar
